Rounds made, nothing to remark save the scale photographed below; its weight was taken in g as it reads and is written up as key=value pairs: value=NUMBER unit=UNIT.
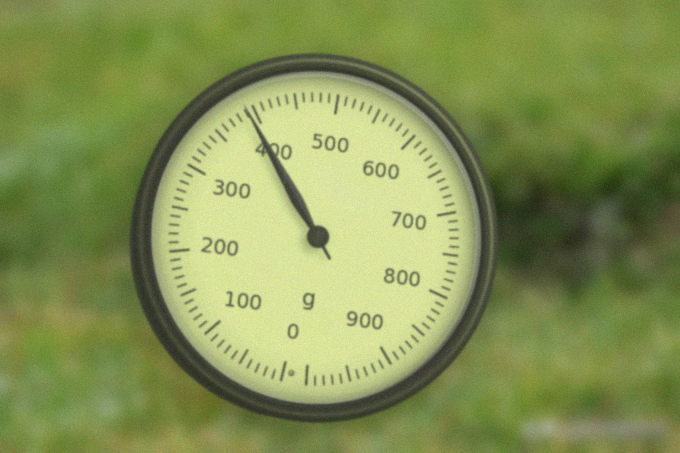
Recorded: value=390 unit=g
